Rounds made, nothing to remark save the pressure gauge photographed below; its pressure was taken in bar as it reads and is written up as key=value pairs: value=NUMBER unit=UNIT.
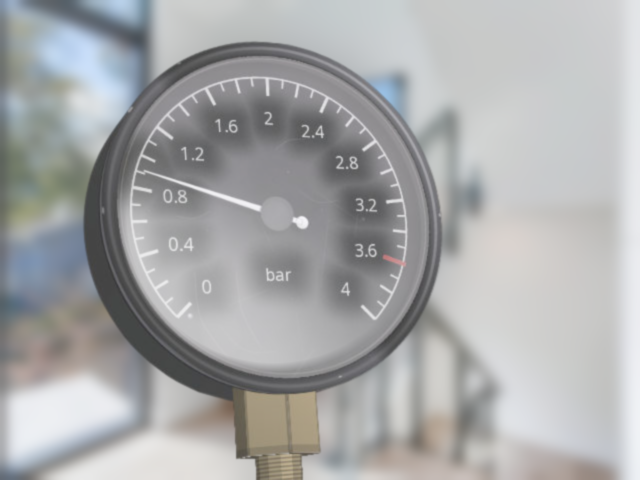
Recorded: value=0.9 unit=bar
